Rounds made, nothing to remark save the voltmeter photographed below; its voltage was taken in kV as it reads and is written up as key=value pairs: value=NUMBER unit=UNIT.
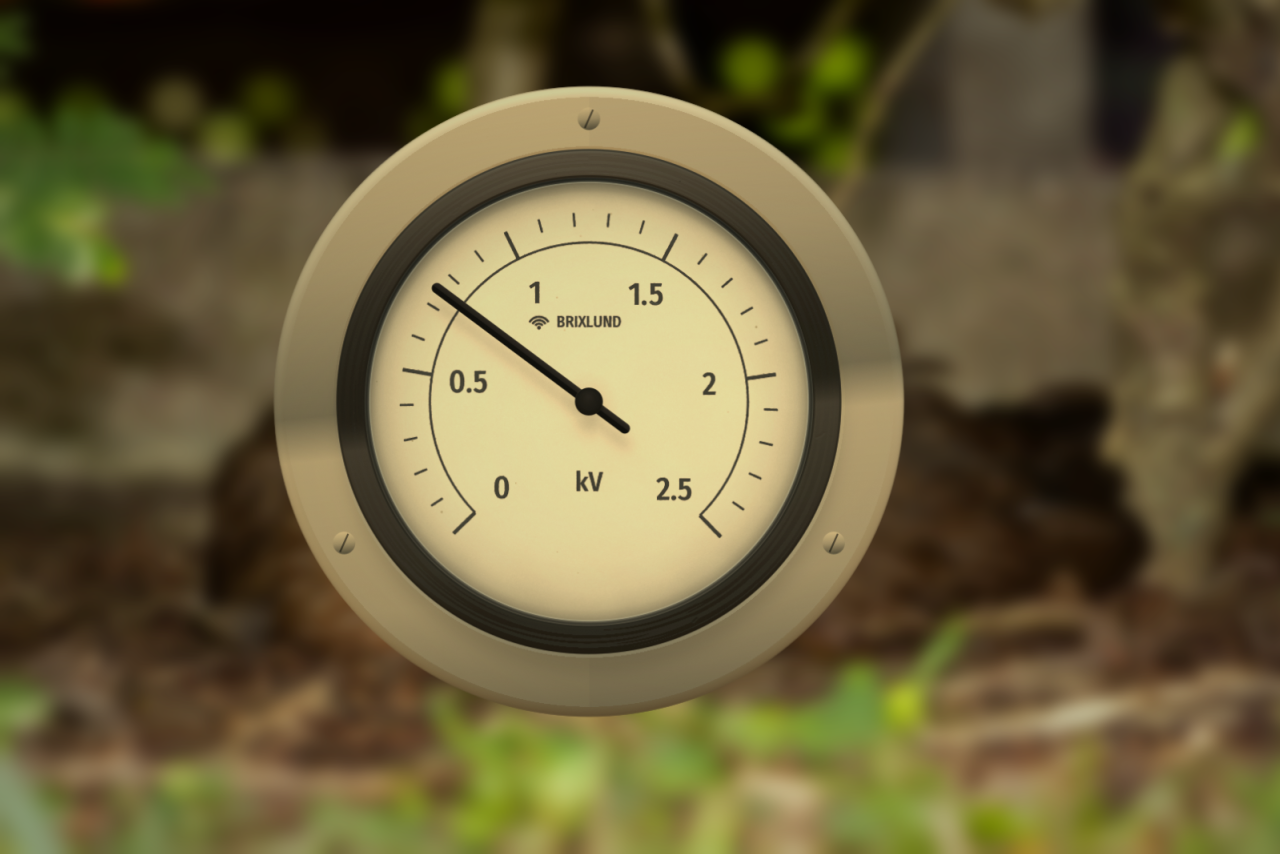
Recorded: value=0.75 unit=kV
